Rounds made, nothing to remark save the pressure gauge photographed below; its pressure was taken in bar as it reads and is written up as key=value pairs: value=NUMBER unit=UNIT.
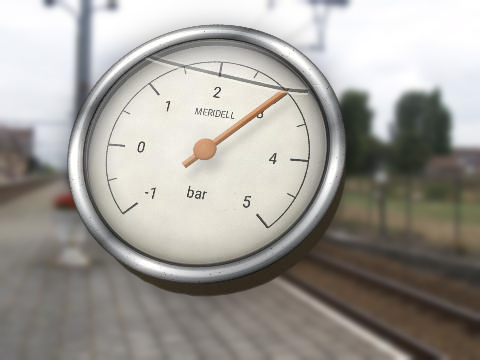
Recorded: value=3 unit=bar
